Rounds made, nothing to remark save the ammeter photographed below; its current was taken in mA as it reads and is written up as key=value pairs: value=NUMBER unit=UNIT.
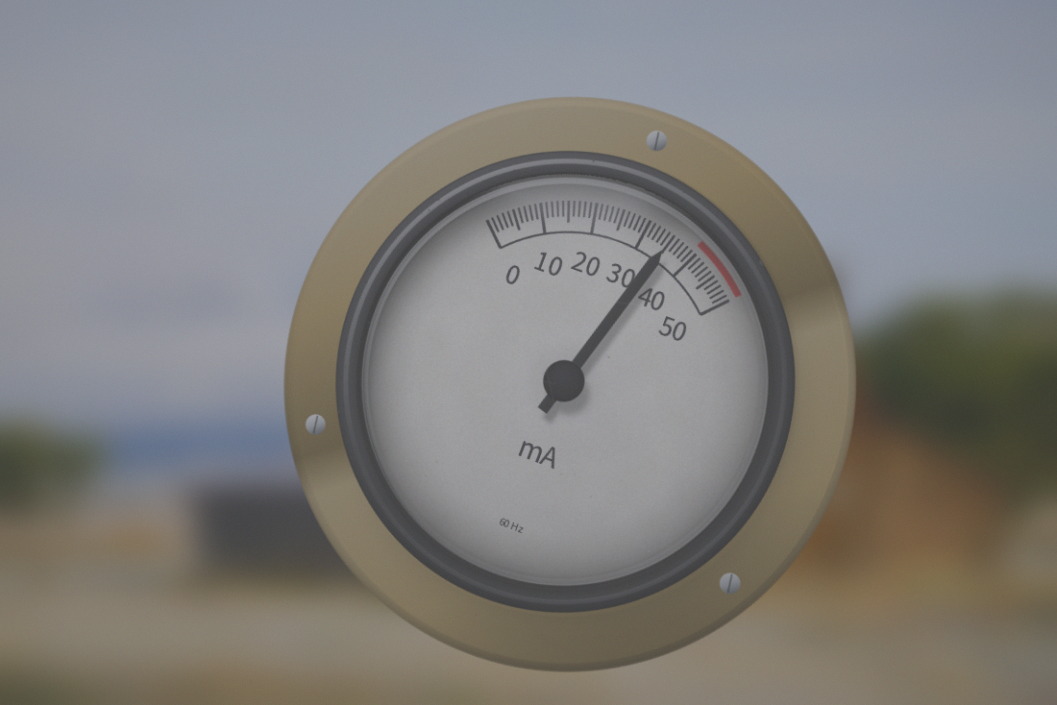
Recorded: value=35 unit=mA
